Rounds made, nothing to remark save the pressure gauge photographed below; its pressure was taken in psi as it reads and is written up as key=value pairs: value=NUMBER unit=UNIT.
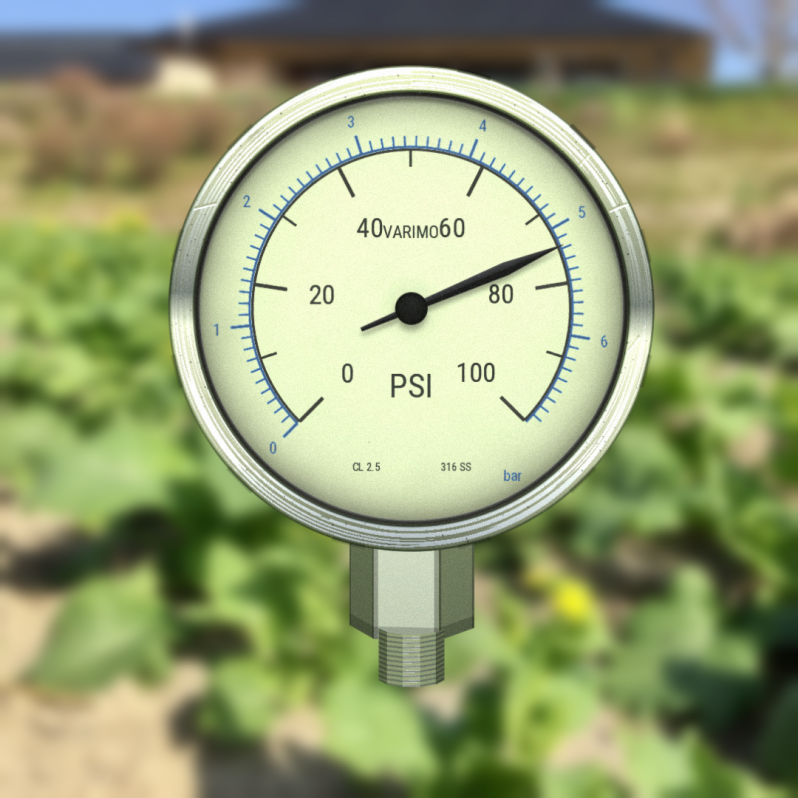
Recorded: value=75 unit=psi
